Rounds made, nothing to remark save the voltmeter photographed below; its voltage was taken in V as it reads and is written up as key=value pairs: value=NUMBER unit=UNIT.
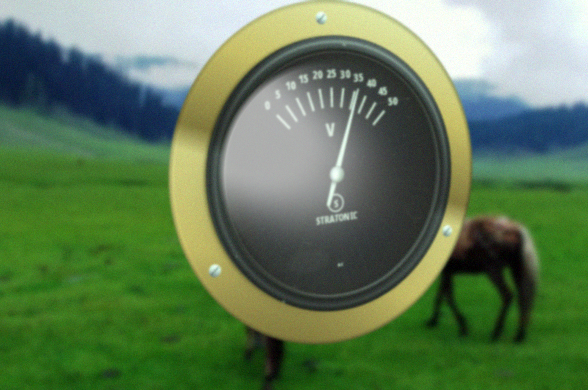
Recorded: value=35 unit=V
